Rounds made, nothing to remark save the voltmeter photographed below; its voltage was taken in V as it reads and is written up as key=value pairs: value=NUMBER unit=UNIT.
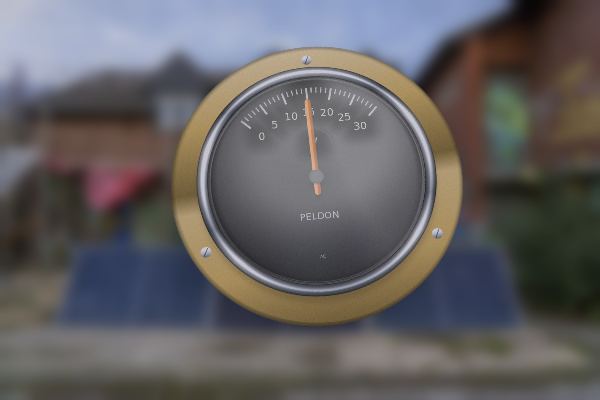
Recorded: value=15 unit=V
